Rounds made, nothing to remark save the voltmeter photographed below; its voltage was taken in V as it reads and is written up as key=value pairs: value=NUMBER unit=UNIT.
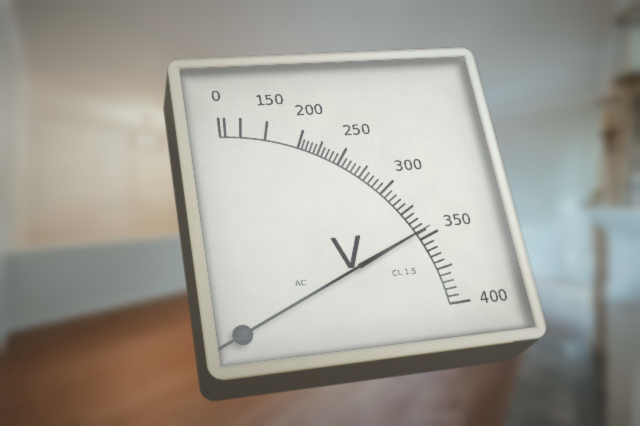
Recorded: value=345 unit=V
